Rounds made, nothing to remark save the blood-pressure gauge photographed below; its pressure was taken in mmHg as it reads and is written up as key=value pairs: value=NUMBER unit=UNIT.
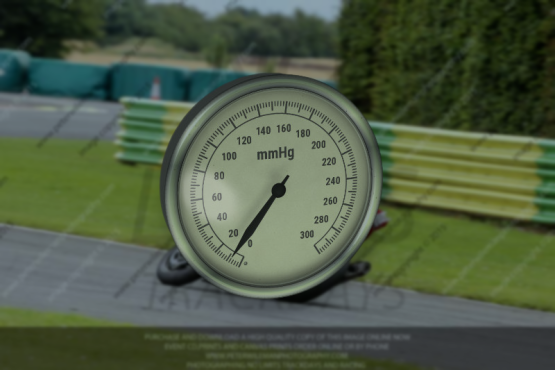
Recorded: value=10 unit=mmHg
